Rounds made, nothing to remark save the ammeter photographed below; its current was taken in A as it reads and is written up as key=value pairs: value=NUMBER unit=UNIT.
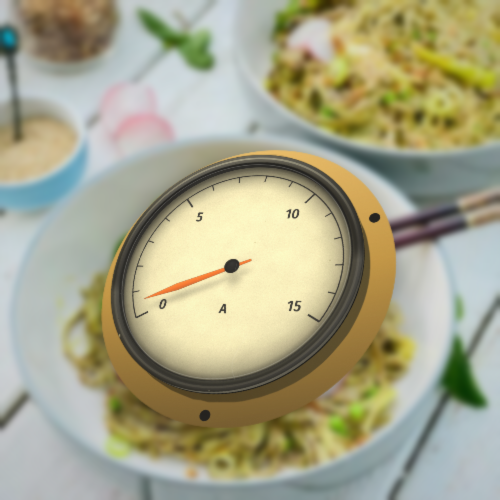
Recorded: value=0.5 unit=A
